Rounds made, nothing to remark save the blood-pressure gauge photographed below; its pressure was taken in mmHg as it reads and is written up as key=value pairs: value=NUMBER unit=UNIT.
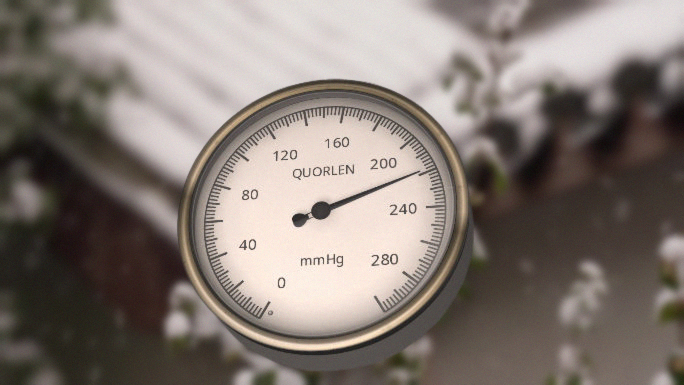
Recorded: value=220 unit=mmHg
